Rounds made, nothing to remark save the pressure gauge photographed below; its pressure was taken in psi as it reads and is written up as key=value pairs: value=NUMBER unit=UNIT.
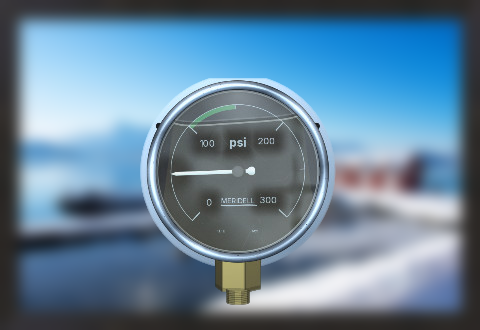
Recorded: value=50 unit=psi
